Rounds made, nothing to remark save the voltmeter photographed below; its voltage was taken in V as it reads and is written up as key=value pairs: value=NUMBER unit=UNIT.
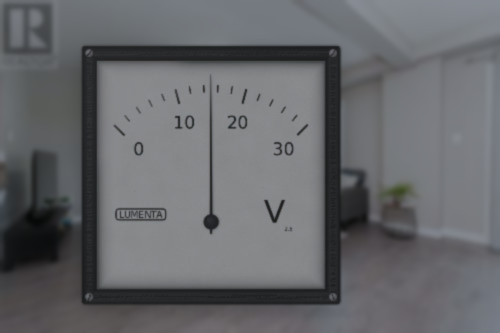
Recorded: value=15 unit=V
